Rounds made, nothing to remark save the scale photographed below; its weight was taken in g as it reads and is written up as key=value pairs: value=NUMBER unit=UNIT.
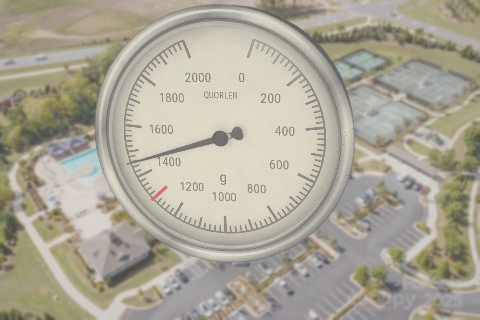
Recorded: value=1460 unit=g
